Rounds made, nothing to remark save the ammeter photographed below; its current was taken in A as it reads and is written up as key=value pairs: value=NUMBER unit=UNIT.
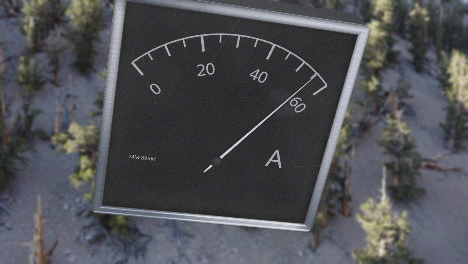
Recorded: value=55 unit=A
